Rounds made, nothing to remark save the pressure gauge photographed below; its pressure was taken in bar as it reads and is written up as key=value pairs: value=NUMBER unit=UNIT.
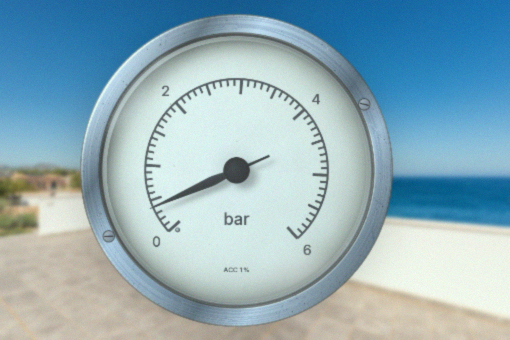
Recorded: value=0.4 unit=bar
